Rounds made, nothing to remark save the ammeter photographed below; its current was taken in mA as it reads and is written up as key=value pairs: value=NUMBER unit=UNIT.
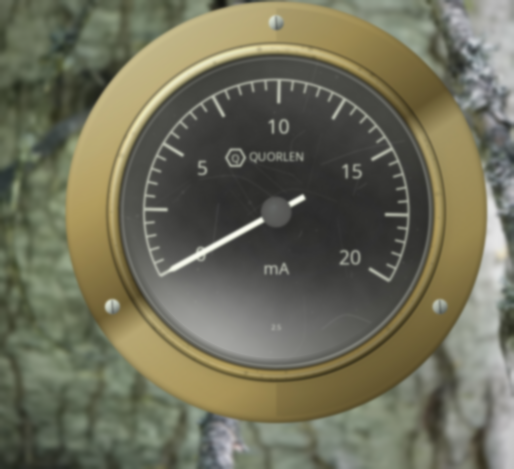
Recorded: value=0 unit=mA
